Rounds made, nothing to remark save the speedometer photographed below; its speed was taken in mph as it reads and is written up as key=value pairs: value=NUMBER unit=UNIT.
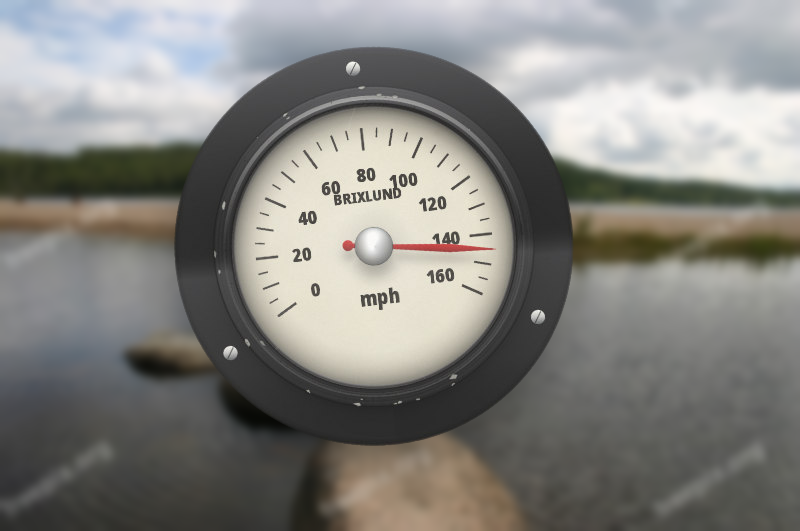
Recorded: value=145 unit=mph
